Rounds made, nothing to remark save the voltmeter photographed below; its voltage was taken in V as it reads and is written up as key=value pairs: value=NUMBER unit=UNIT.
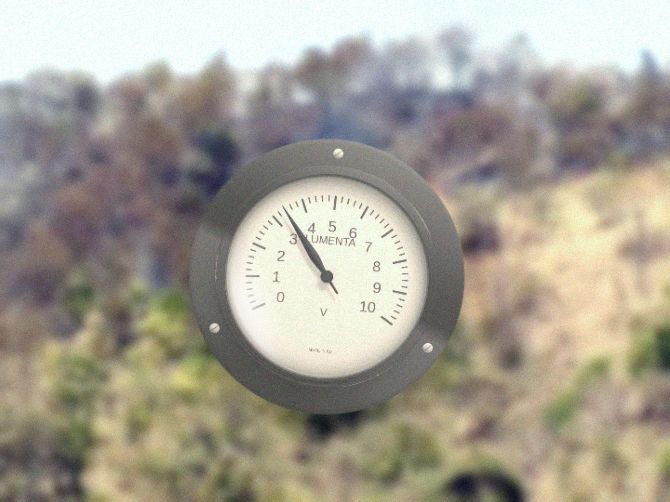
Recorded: value=3.4 unit=V
